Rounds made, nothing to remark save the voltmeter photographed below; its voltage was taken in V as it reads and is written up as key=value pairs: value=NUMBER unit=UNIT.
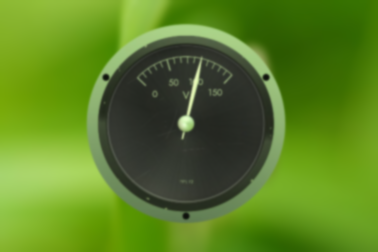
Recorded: value=100 unit=V
